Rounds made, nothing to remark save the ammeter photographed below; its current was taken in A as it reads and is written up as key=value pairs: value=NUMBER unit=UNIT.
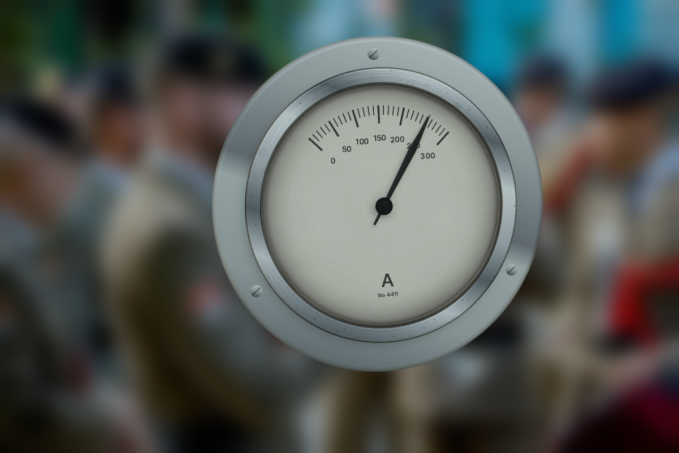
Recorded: value=250 unit=A
